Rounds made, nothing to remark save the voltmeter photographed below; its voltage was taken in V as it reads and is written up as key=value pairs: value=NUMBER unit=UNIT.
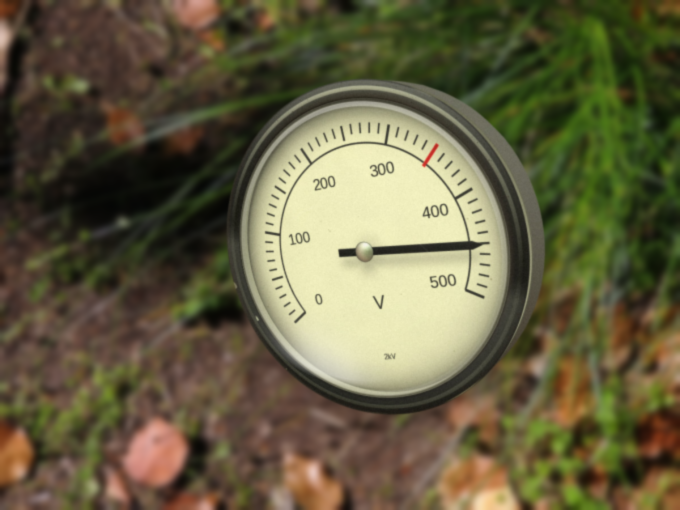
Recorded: value=450 unit=V
